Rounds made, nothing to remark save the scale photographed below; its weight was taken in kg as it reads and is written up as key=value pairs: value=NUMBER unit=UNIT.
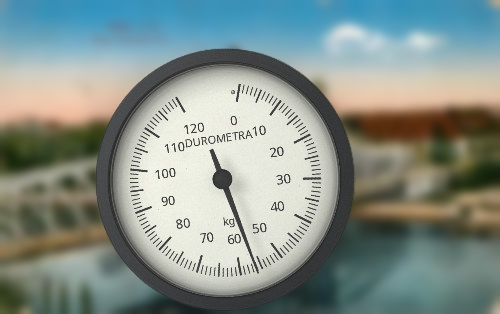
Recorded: value=56 unit=kg
